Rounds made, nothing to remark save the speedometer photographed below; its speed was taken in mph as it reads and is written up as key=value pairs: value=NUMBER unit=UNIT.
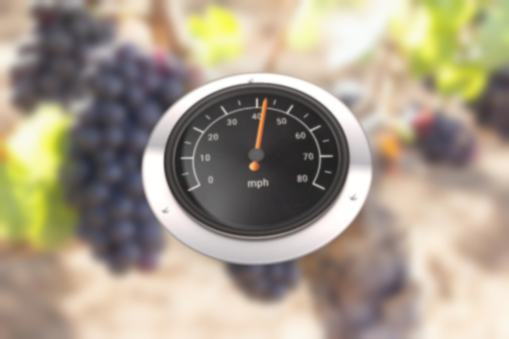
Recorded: value=42.5 unit=mph
